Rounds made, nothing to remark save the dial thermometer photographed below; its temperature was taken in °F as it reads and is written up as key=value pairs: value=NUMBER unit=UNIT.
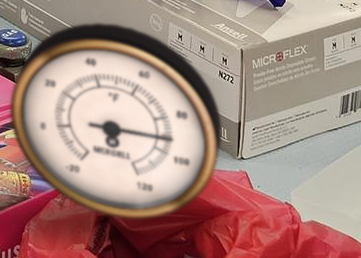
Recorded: value=90 unit=°F
